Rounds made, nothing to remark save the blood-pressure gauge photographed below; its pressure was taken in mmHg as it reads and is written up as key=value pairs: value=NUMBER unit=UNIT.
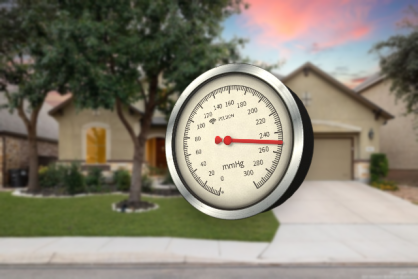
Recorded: value=250 unit=mmHg
